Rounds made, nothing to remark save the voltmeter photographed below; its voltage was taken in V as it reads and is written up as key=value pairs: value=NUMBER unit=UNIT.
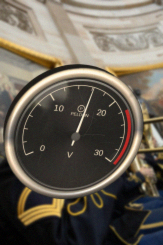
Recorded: value=16 unit=V
